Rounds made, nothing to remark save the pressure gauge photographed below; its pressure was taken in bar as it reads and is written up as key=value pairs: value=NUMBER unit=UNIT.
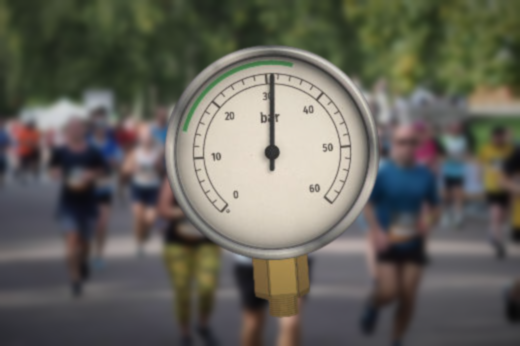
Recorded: value=31 unit=bar
